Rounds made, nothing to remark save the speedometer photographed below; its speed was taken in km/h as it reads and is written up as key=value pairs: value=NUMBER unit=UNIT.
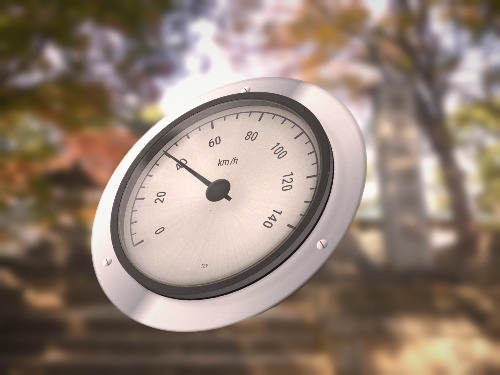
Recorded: value=40 unit=km/h
